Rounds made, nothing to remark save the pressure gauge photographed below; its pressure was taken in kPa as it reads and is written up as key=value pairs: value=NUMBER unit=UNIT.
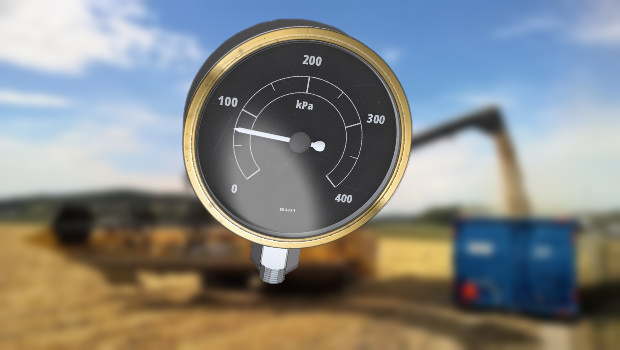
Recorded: value=75 unit=kPa
